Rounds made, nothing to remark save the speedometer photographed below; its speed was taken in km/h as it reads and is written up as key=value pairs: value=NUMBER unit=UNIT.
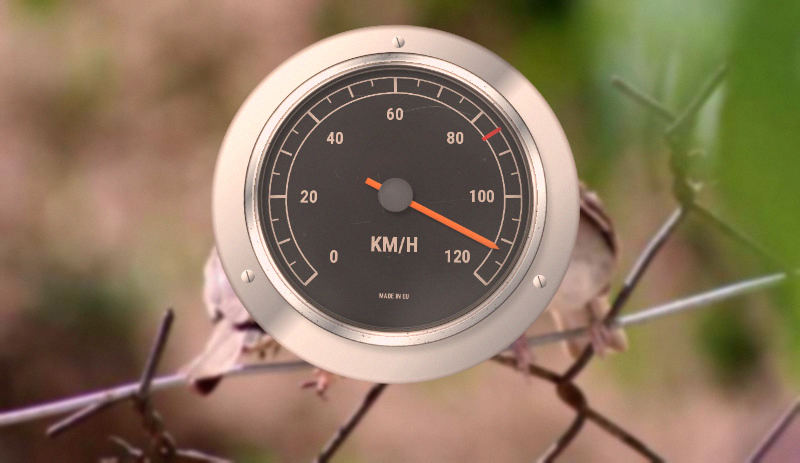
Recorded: value=112.5 unit=km/h
